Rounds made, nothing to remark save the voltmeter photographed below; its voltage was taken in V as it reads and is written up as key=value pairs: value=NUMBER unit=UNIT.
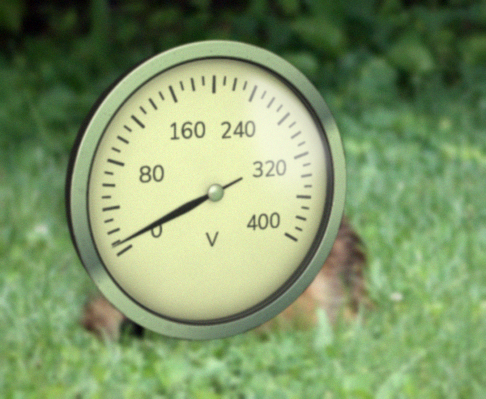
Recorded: value=10 unit=V
